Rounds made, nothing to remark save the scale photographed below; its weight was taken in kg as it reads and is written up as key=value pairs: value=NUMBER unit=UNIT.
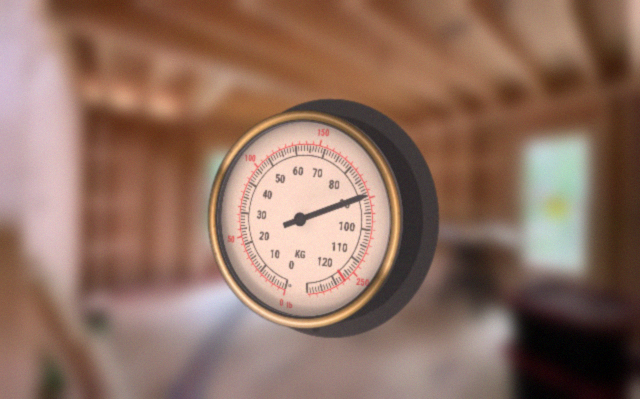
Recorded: value=90 unit=kg
